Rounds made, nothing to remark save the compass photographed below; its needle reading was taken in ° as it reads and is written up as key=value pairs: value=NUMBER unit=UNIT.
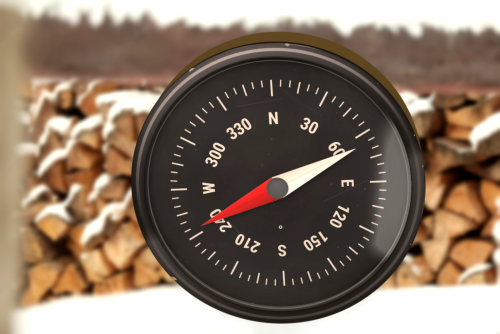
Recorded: value=245 unit=°
